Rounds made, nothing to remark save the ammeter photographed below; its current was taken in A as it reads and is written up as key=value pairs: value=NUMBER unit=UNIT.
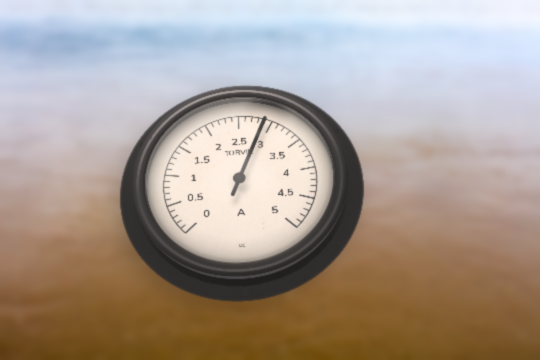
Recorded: value=2.9 unit=A
